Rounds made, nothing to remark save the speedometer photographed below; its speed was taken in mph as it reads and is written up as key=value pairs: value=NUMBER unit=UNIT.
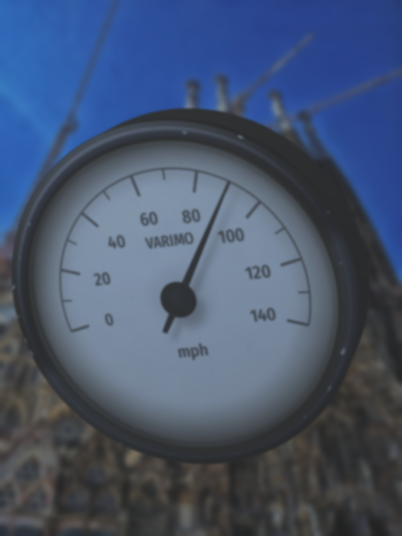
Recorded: value=90 unit=mph
